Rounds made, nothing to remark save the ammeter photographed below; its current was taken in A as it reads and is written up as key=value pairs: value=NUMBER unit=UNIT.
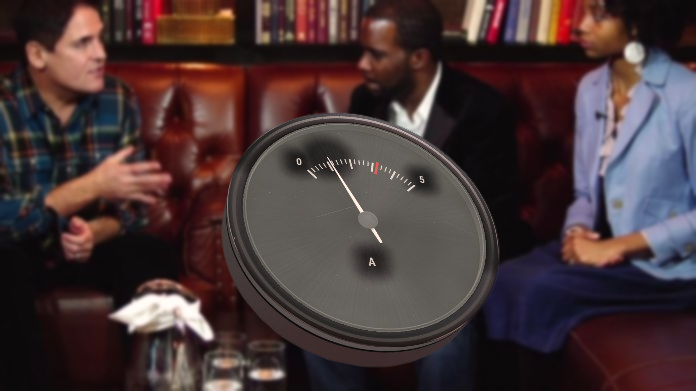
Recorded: value=1 unit=A
